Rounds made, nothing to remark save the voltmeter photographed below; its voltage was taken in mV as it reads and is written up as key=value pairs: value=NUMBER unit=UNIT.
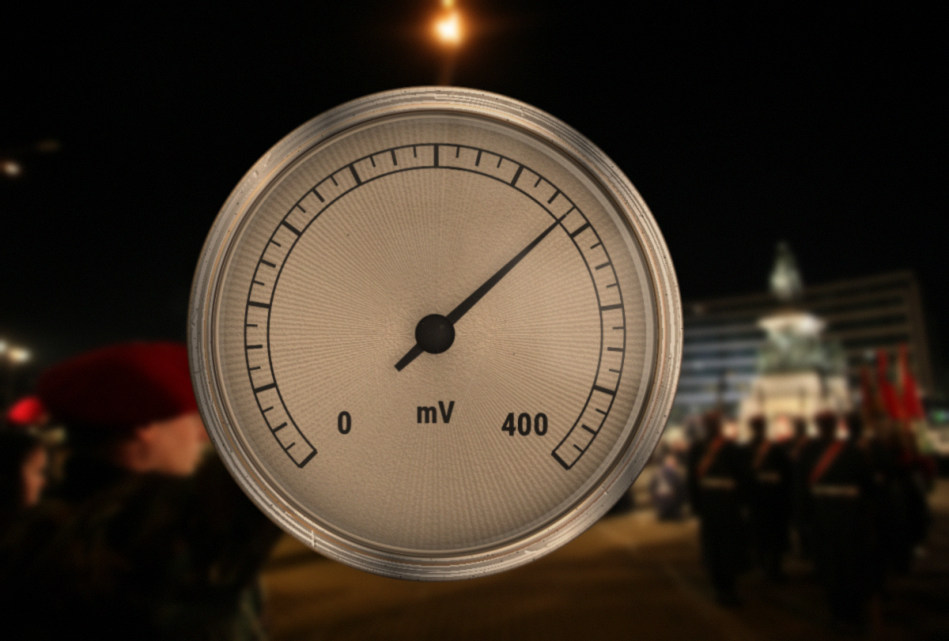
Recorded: value=270 unit=mV
